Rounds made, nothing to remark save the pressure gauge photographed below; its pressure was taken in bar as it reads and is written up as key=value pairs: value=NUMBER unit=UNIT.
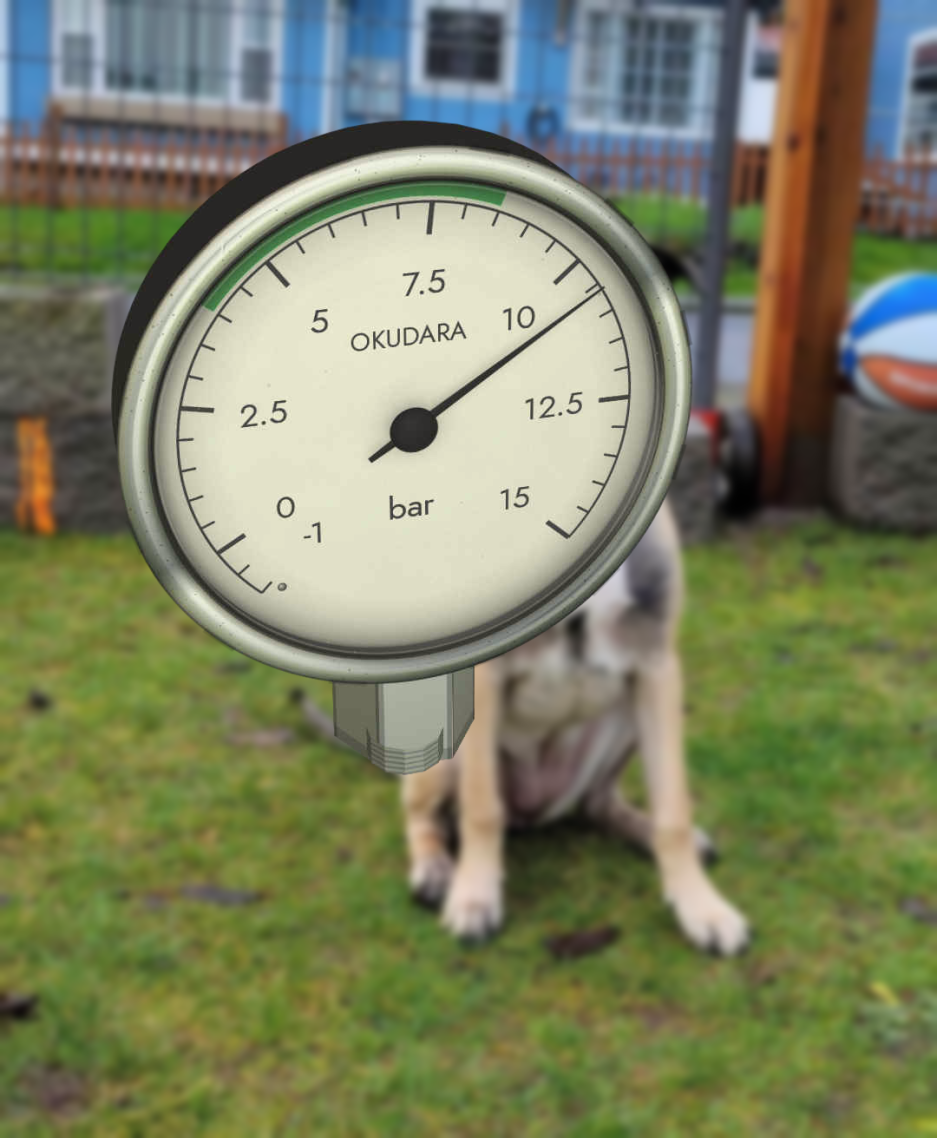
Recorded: value=10.5 unit=bar
